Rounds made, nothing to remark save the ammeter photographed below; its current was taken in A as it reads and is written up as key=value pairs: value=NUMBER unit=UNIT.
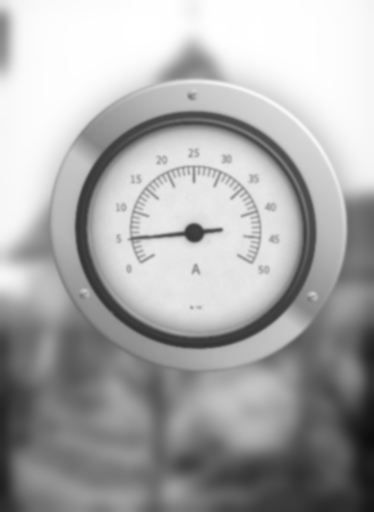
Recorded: value=5 unit=A
